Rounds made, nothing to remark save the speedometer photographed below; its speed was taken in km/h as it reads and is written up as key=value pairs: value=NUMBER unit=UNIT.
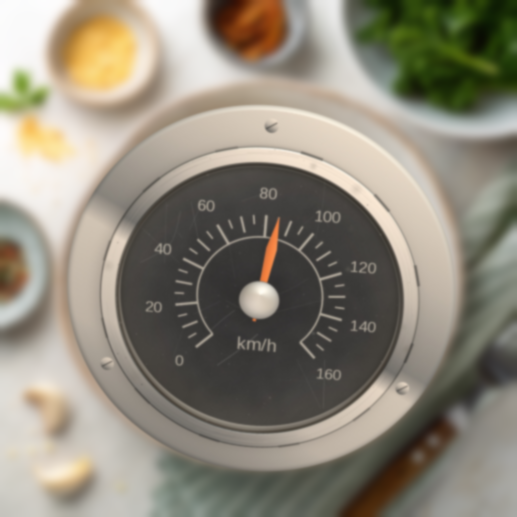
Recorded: value=85 unit=km/h
